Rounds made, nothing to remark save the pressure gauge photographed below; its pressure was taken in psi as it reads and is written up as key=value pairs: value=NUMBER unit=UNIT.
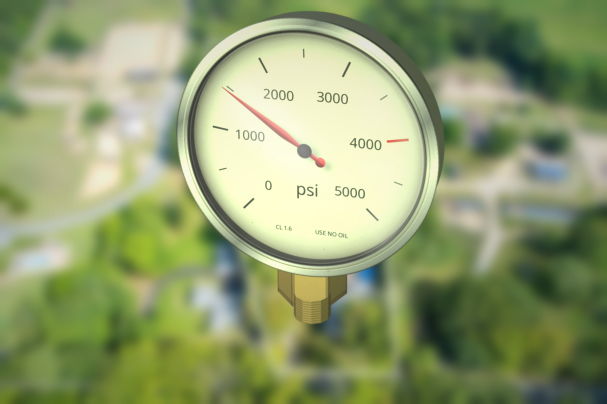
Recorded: value=1500 unit=psi
